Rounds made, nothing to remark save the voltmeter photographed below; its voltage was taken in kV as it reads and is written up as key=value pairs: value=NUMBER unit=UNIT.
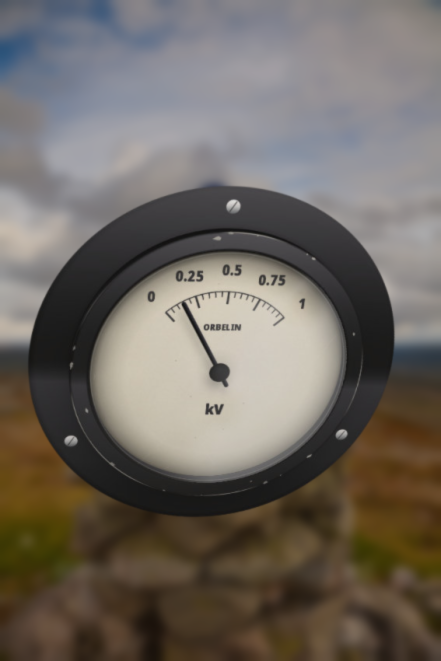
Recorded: value=0.15 unit=kV
